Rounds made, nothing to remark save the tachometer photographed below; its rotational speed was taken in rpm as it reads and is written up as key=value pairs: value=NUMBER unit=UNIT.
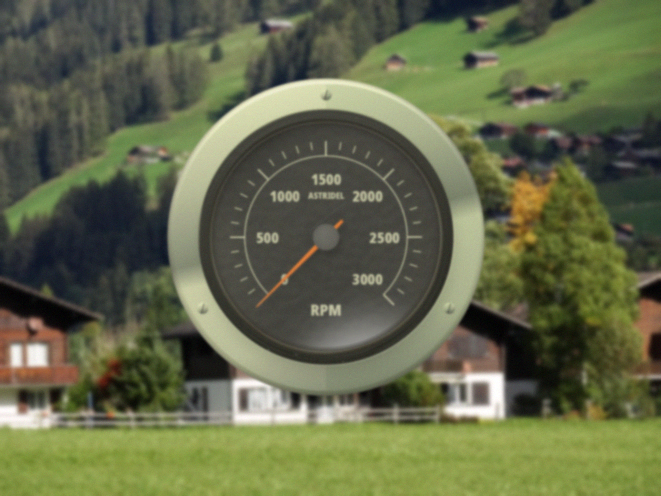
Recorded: value=0 unit=rpm
